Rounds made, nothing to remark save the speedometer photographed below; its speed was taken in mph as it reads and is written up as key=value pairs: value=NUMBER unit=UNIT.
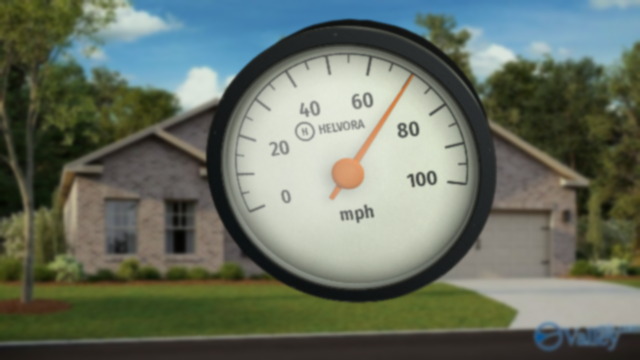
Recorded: value=70 unit=mph
